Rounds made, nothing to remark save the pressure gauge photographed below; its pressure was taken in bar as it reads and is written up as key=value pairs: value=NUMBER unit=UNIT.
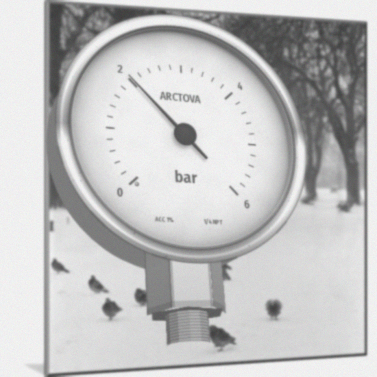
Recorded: value=2 unit=bar
